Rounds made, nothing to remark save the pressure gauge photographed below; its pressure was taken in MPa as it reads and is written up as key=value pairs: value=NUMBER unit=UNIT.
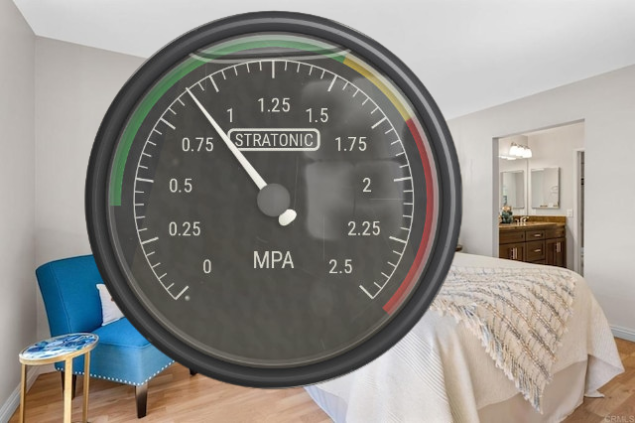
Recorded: value=0.9 unit=MPa
